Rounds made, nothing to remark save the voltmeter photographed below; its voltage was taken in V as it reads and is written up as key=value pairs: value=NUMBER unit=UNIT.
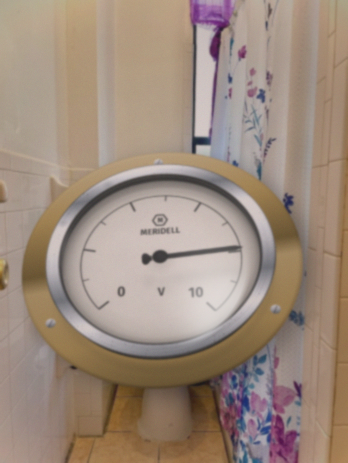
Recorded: value=8 unit=V
